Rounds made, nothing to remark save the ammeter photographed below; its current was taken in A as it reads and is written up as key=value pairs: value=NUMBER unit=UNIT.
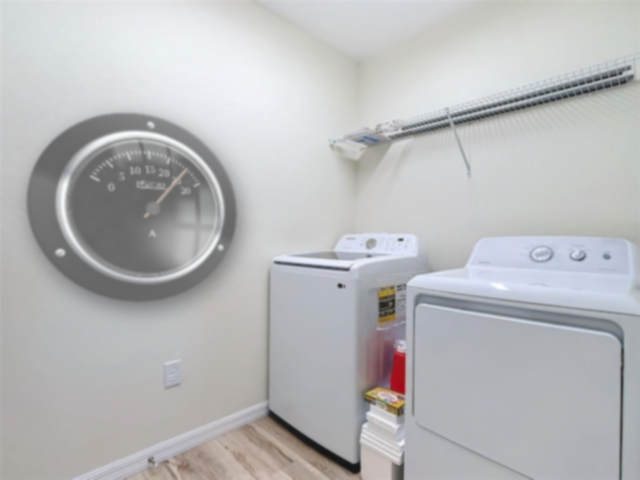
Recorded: value=25 unit=A
